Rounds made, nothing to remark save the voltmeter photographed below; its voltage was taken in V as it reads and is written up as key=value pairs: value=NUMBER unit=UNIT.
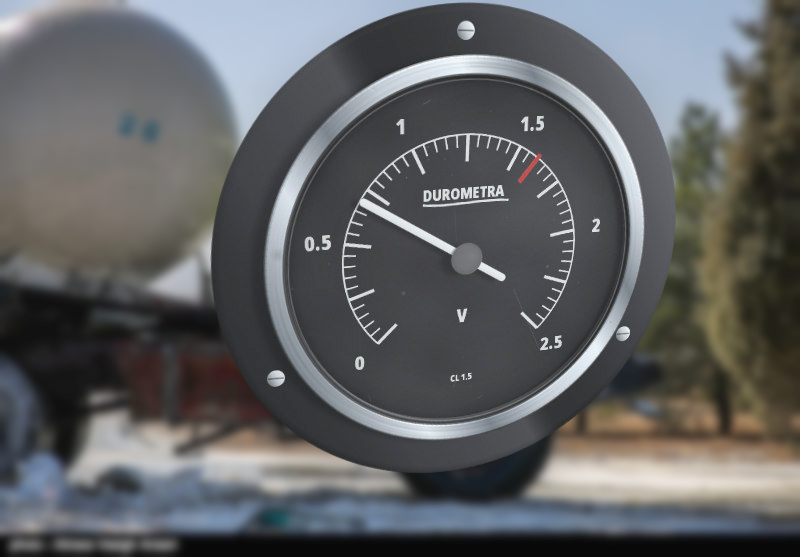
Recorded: value=0.7 unit=V
